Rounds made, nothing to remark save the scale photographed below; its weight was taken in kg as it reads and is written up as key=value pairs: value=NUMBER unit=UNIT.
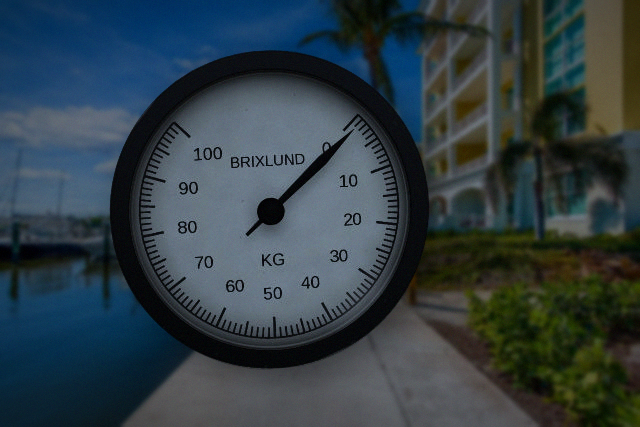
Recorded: value=1 unit=kg
